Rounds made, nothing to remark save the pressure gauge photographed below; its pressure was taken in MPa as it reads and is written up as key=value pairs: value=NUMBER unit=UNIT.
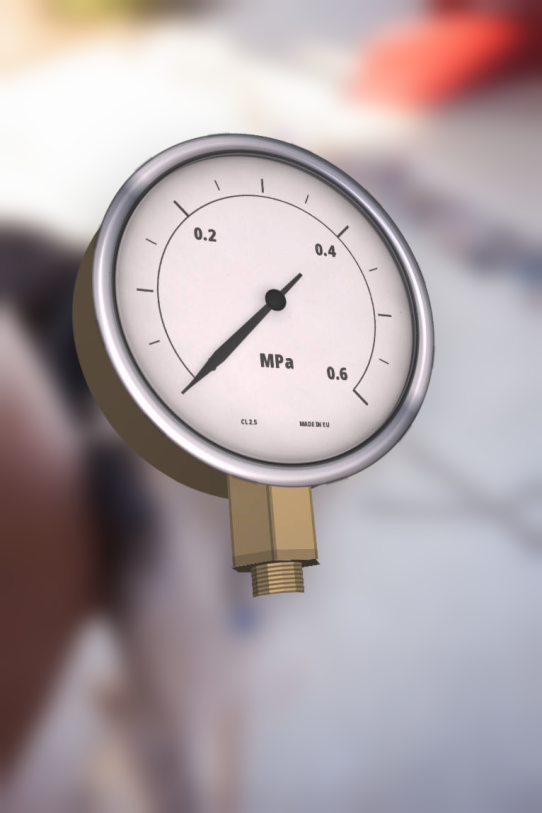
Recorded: value=0 unit=MPa
